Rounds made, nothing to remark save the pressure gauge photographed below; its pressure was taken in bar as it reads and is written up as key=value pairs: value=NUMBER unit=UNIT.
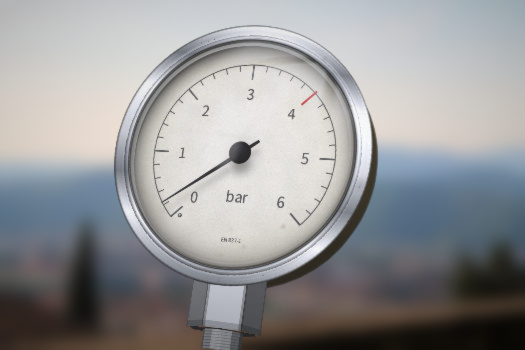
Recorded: value=0.2 unit=bar
